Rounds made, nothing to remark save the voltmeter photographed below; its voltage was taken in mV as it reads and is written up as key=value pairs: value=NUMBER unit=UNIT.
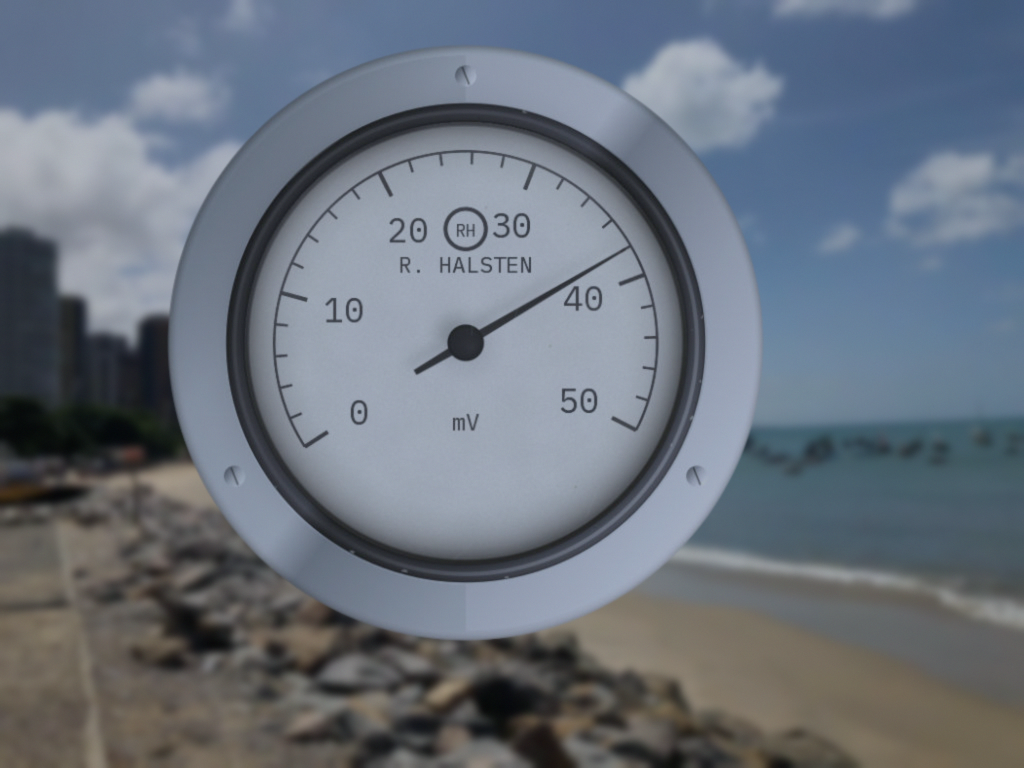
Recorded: value=38 unit=mV
